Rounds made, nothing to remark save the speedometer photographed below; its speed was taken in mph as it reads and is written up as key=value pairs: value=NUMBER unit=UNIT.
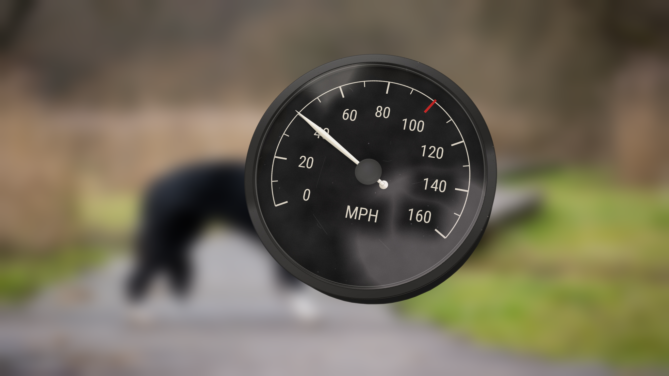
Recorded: value=40 unit=mph
